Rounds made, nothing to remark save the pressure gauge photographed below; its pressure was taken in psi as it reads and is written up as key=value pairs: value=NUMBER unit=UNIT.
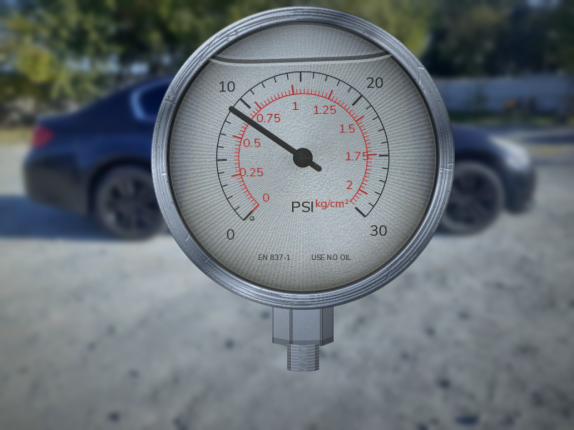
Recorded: value=9 unit=psi
